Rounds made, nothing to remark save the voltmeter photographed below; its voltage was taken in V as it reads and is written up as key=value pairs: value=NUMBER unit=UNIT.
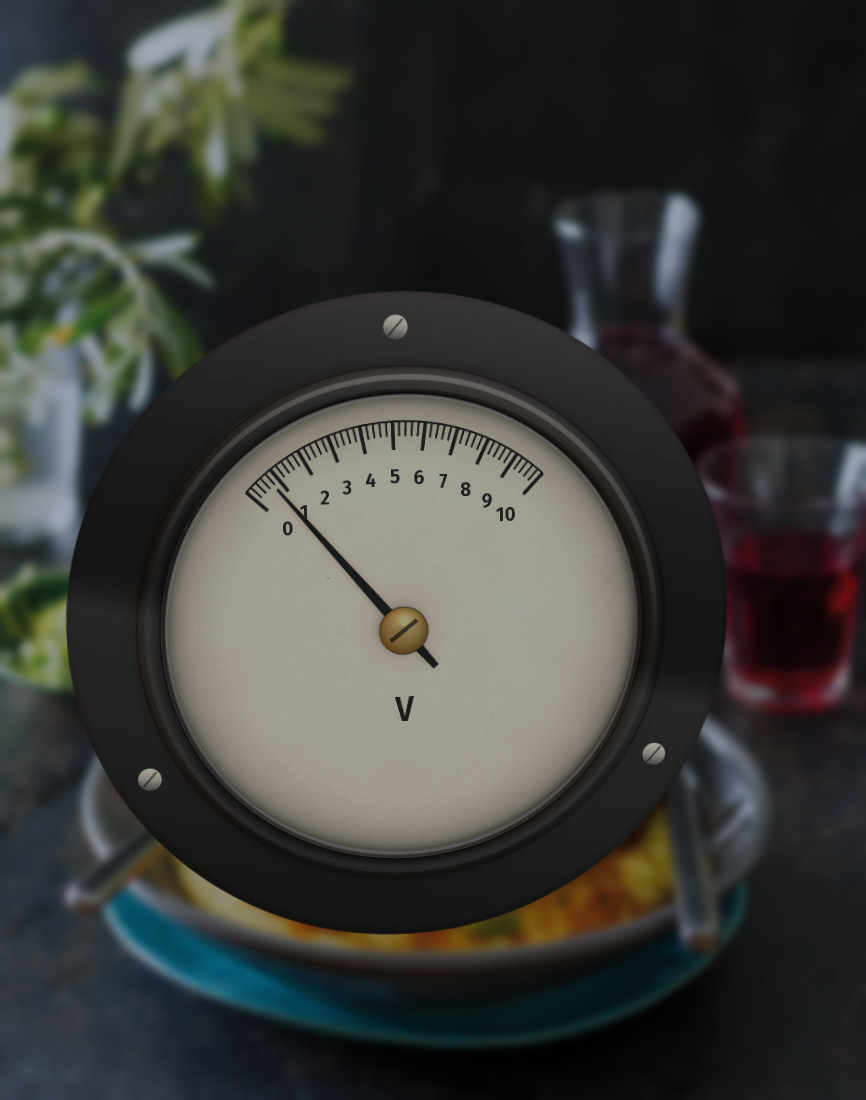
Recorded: value=0.8 unit=V
